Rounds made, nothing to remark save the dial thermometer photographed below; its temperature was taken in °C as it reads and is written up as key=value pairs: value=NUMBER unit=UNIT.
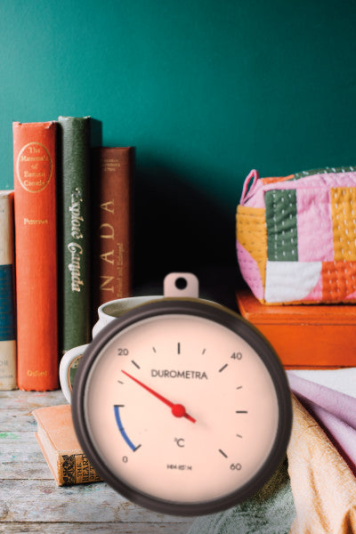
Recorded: value=17.5 unit=°C
